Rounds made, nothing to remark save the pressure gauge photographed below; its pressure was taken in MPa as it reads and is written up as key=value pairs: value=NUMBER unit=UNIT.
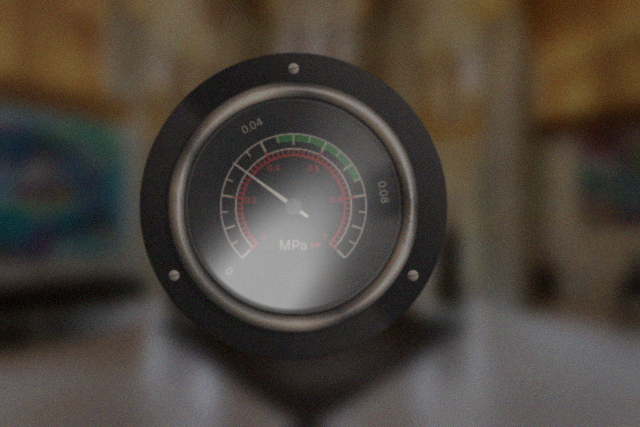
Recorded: value=0.03 unit=MPa
